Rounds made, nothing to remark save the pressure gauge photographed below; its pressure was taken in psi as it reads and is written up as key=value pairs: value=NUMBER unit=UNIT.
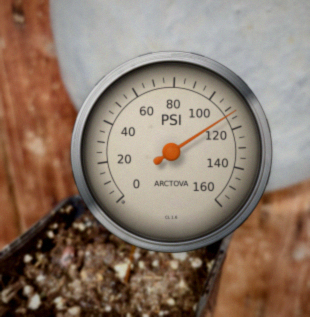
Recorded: value=112.5 unit=psi
